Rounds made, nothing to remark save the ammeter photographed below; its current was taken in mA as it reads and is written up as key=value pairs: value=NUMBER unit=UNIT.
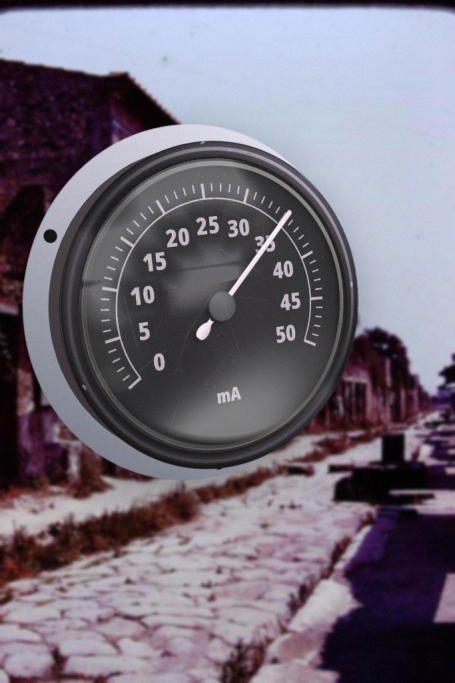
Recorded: value=35 unit=mA
